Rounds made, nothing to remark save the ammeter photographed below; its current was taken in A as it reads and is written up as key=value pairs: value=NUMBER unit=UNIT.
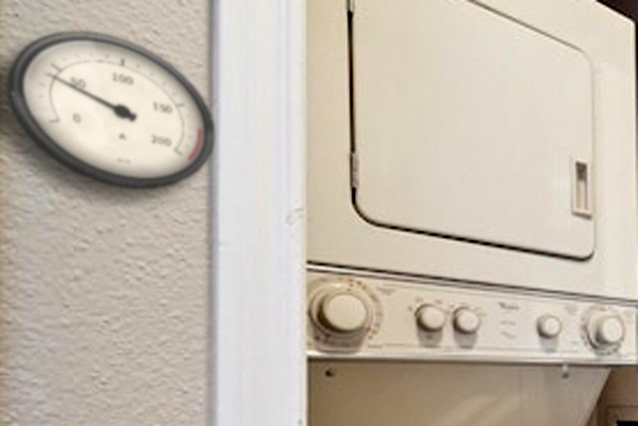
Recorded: value=40 unit=A
